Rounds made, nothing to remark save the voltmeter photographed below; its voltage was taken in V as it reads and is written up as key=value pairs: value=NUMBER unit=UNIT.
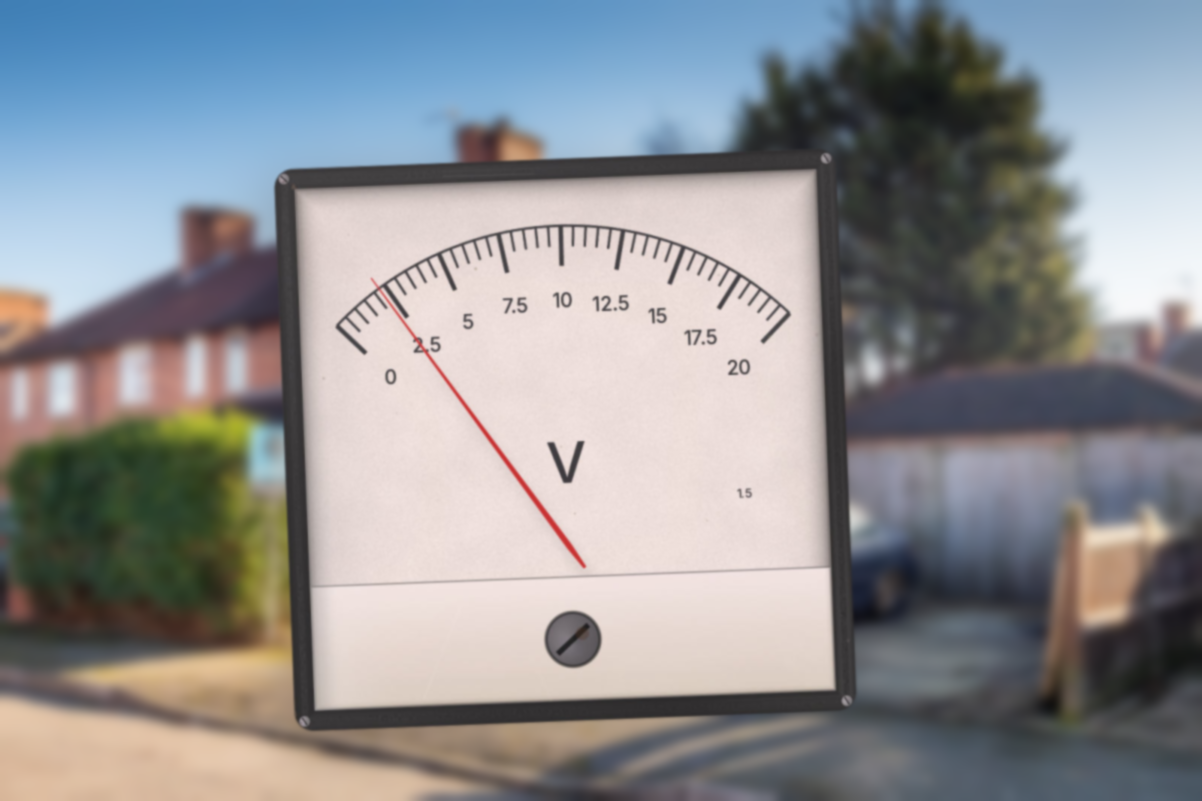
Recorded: value=2.25 unit=V
